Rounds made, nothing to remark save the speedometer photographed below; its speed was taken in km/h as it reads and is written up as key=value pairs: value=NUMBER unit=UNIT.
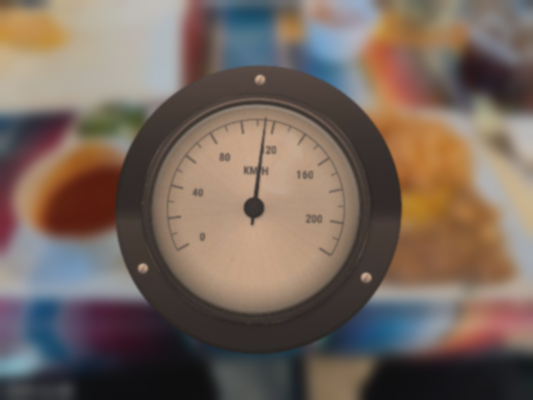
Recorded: value=115 unit=km/h
